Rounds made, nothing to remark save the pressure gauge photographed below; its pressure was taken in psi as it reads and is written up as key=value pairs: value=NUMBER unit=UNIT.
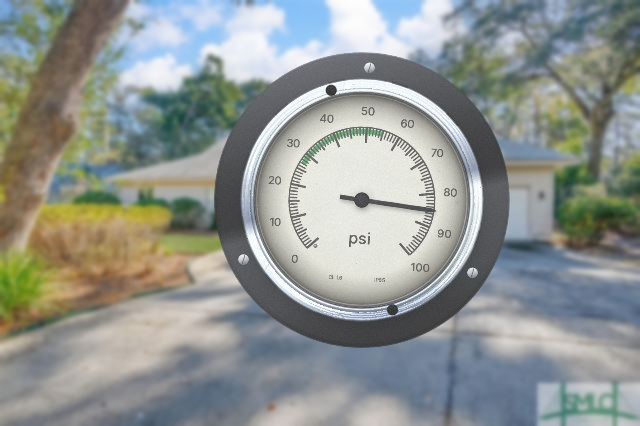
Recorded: value=85 unit=psi
